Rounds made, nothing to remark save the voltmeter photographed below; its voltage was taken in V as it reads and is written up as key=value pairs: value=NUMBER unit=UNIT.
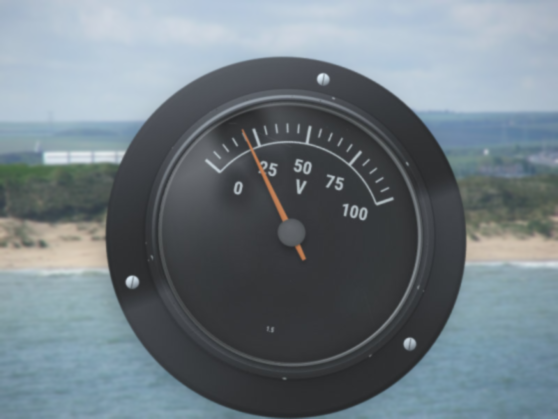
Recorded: value=20 unit=V
